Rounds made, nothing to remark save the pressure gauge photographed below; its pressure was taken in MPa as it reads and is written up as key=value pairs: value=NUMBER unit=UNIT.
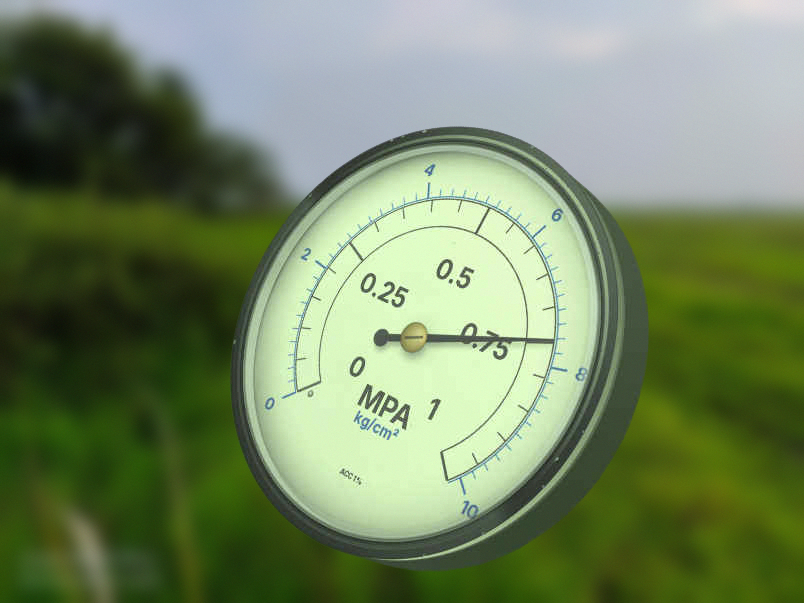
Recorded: value=0.75 unit=MPa
